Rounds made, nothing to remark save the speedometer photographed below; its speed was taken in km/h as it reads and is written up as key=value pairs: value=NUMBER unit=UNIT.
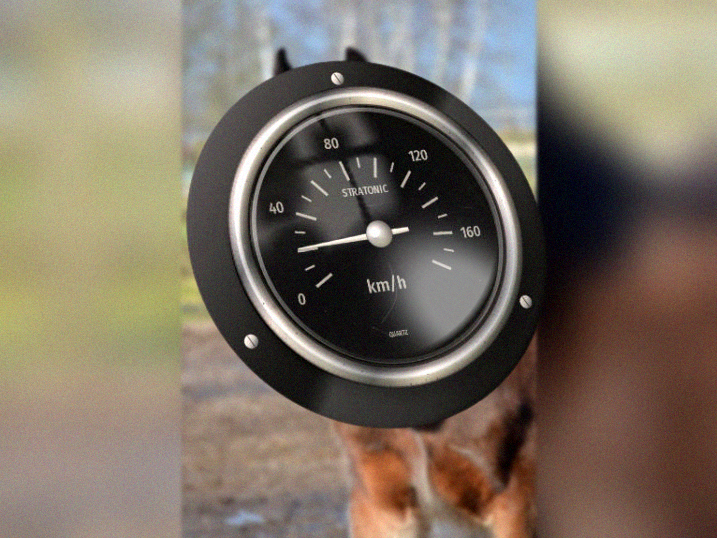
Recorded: value=20 unit=km/h
